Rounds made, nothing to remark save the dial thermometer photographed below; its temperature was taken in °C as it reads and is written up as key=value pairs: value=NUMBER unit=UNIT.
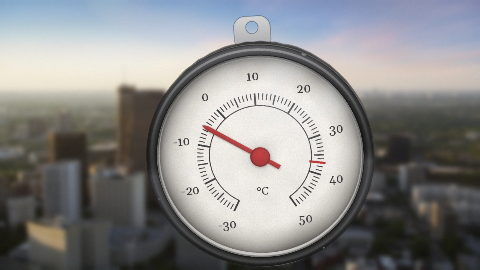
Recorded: value=-5 unit=°C
